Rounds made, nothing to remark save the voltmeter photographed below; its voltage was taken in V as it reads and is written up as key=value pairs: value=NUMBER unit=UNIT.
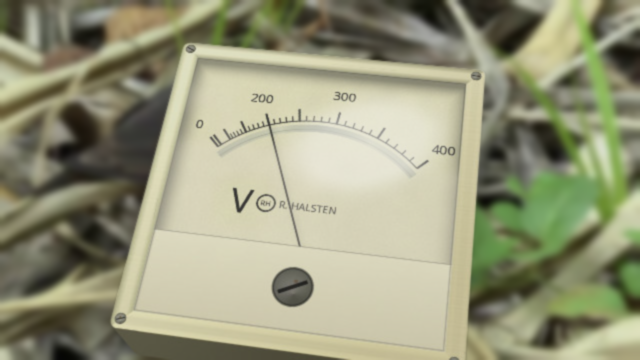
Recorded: value=200 unit=V
